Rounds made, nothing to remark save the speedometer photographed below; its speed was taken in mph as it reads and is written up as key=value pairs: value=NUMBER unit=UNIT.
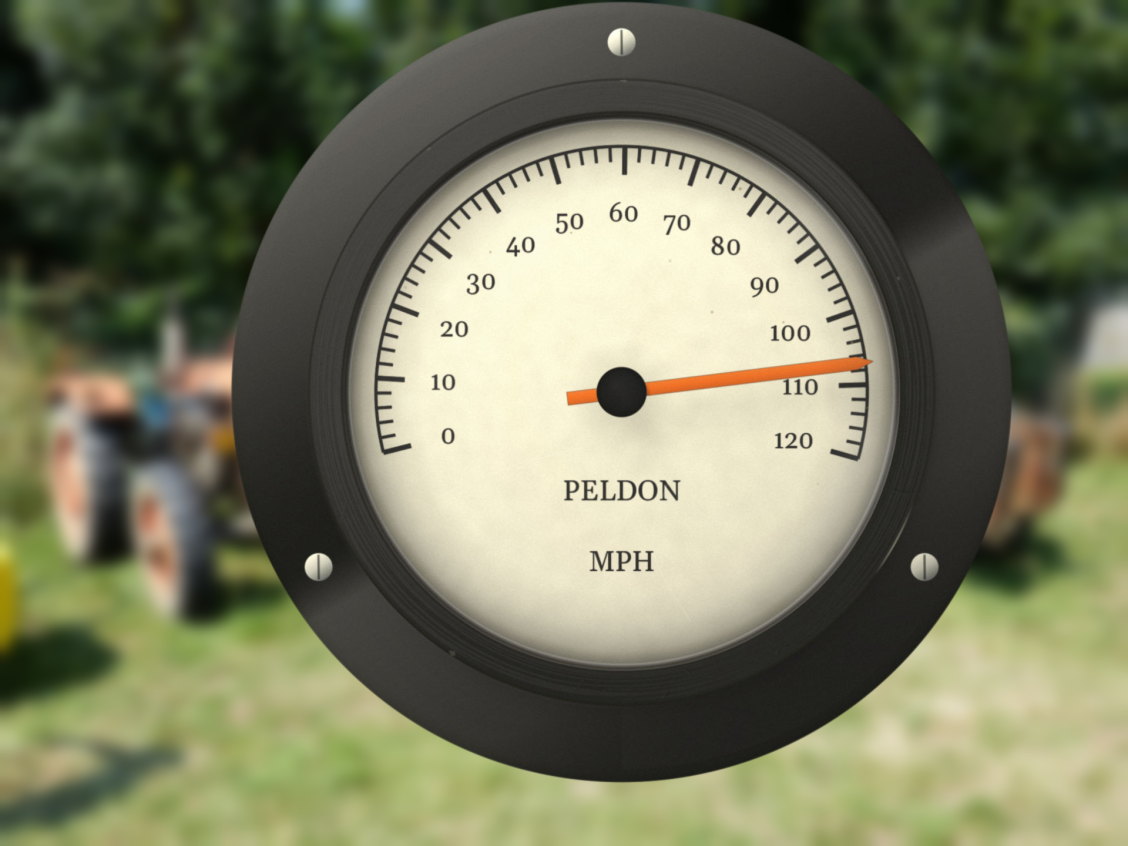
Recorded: value=107 unit=mph
